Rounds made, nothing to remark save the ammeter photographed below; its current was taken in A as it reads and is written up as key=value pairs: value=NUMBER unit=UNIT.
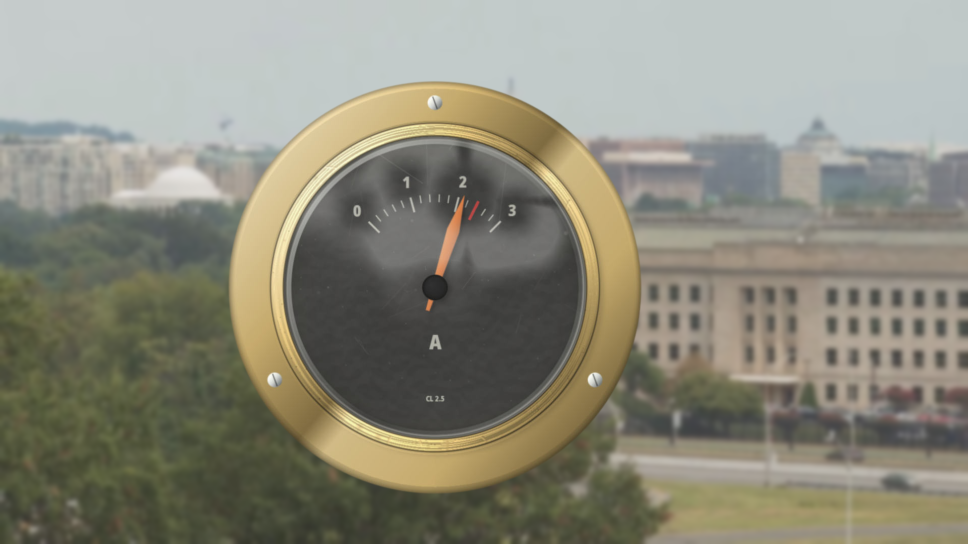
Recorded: value=2.1 unit=A
